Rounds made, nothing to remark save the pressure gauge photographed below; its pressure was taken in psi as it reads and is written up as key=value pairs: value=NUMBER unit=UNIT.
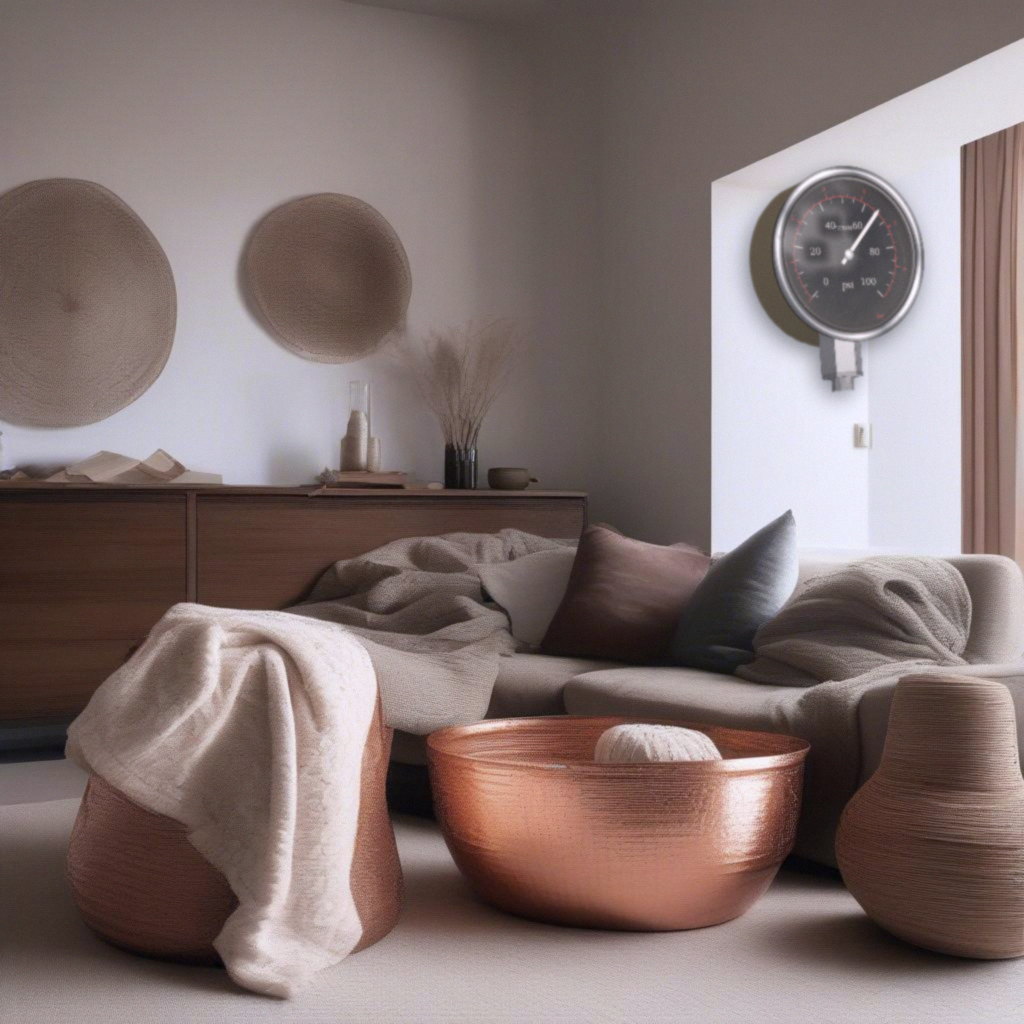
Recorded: value=65 unit=psi
